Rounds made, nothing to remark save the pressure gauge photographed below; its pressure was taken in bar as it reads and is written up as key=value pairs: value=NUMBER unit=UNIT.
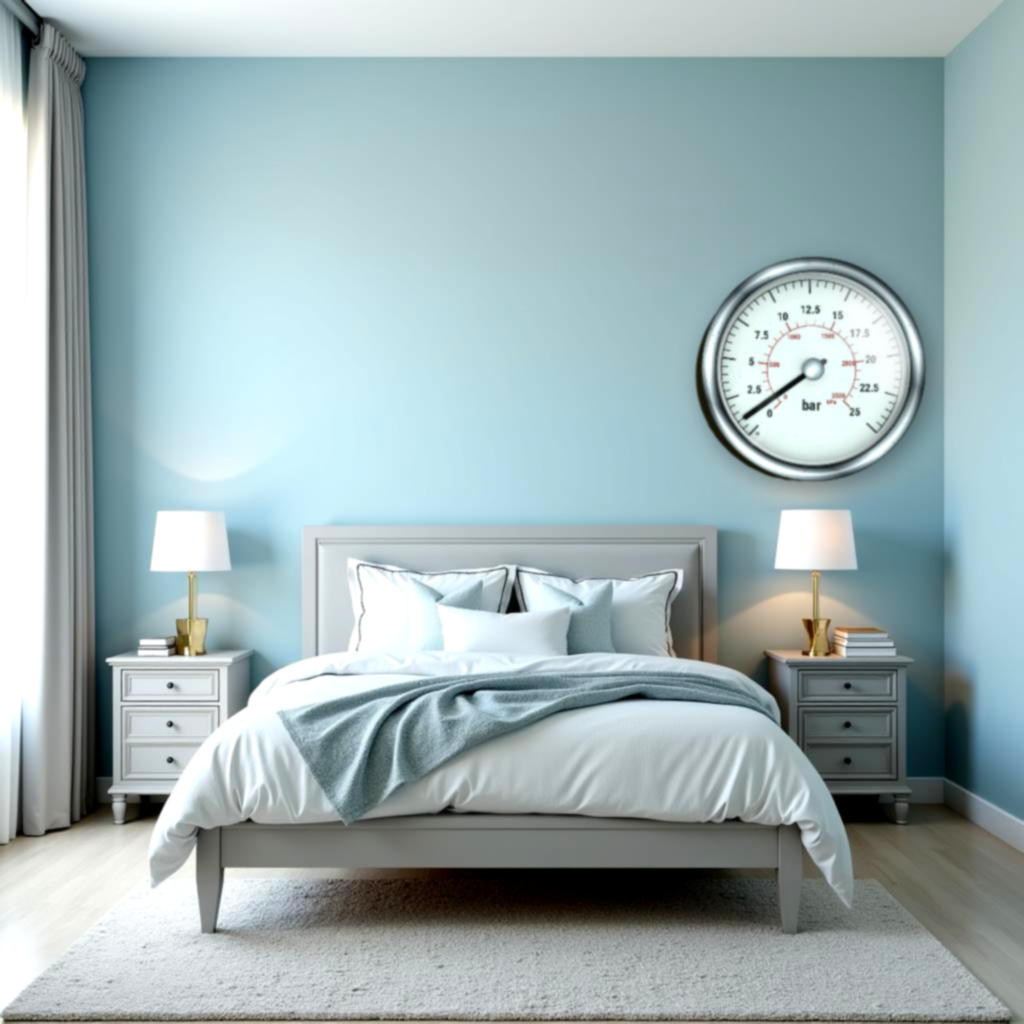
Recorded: value=1 unit=bar
